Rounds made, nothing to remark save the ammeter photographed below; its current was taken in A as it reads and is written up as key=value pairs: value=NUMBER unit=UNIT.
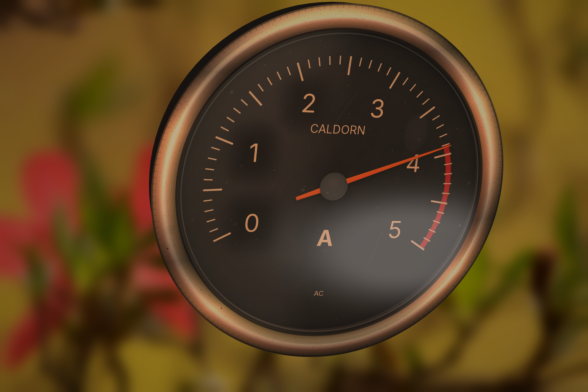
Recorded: value=3.9 unit=A
